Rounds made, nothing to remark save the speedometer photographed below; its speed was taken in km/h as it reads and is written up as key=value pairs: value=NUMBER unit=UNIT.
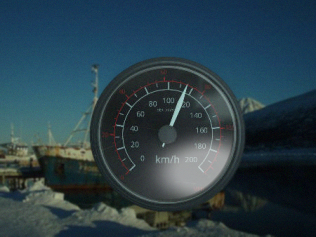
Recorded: value=115 unit=km/h
